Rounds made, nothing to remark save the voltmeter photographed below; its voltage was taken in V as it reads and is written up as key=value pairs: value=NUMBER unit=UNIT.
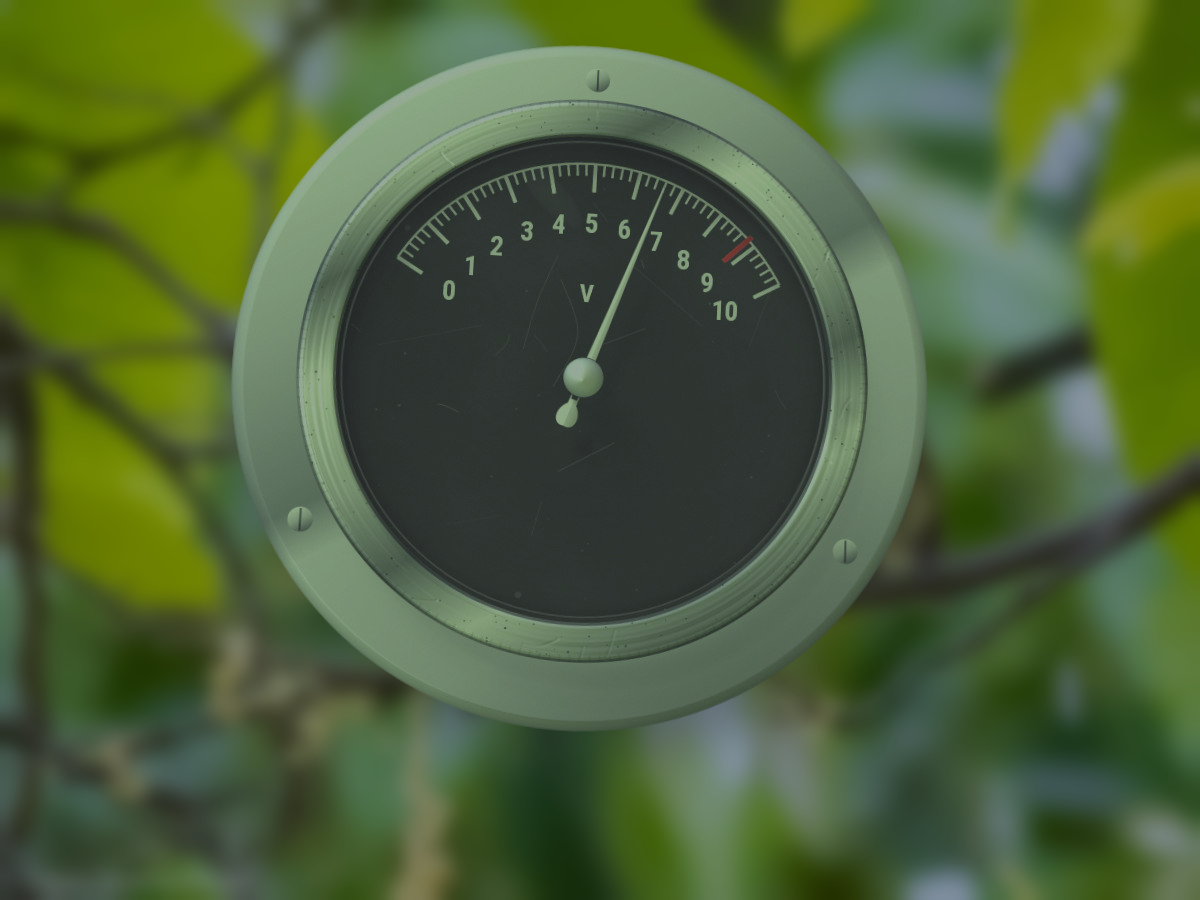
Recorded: value=6.6 unit=V
